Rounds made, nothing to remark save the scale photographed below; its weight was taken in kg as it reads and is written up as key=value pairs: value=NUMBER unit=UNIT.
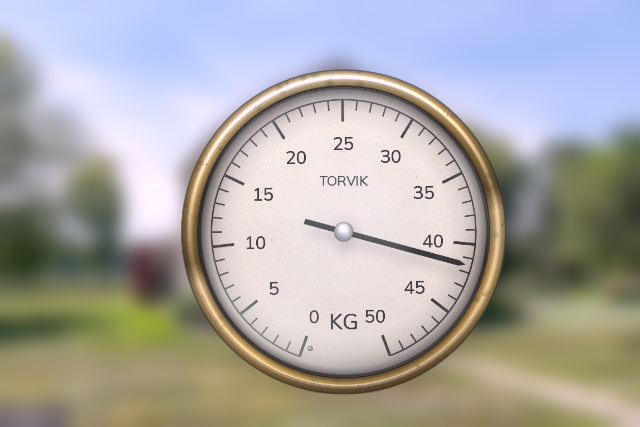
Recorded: value=41.5 unit=kg
